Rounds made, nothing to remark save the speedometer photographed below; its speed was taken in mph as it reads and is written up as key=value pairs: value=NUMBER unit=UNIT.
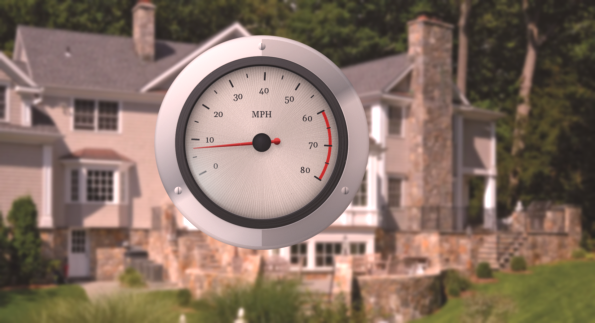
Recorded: value=7.5 unit=mph
